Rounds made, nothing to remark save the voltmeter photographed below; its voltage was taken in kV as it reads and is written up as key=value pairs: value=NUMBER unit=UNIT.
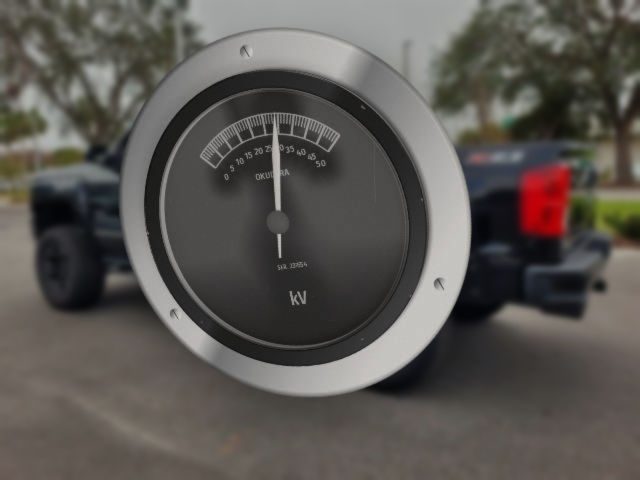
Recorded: value=30 unit=kV
